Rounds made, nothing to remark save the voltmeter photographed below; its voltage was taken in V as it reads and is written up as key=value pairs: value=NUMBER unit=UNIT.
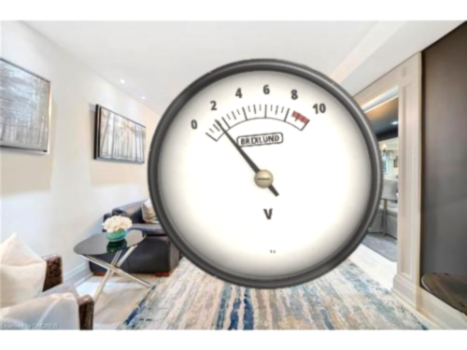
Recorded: value=1.5 unit=V
